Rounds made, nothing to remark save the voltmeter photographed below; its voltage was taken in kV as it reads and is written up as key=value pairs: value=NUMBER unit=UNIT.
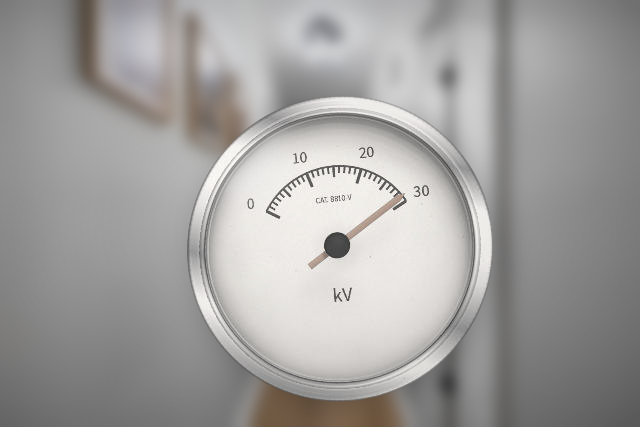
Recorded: value=29 unit=kV
